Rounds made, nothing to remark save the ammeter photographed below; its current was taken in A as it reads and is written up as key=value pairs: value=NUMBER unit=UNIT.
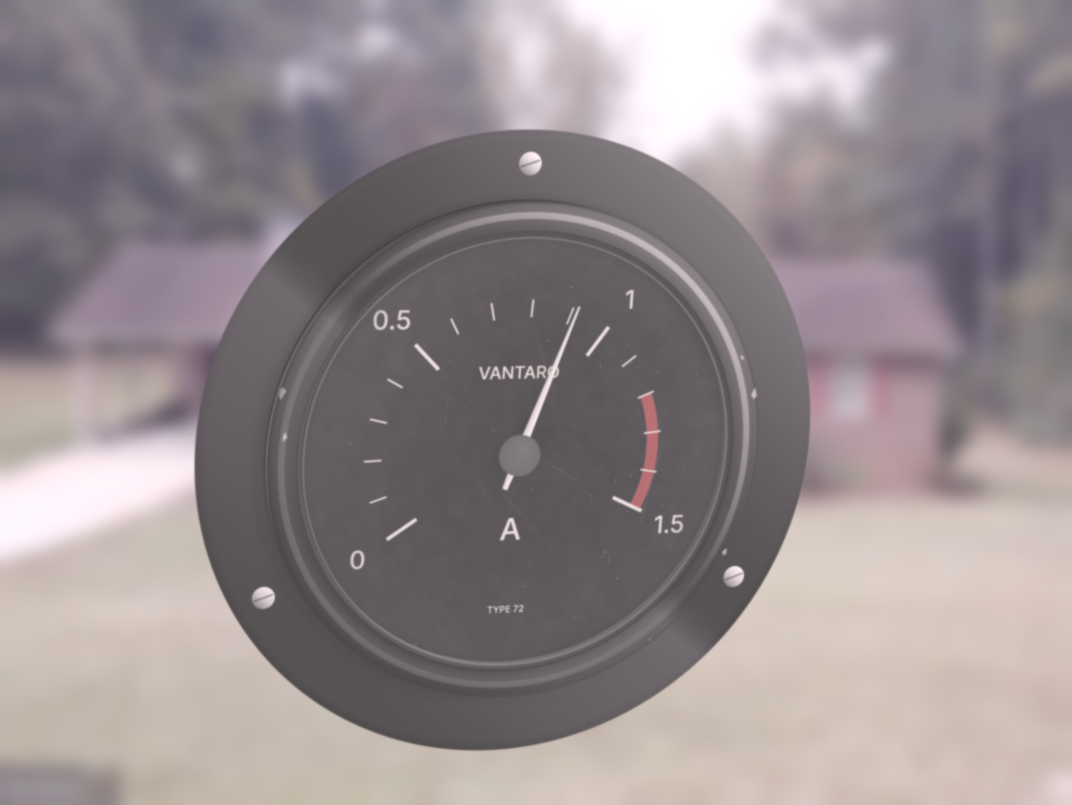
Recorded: value=0.9 unit=A
